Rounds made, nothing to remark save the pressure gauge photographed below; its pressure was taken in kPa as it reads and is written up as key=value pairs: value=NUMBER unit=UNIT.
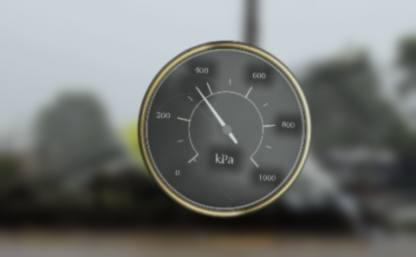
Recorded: value=350 unit=kPa
